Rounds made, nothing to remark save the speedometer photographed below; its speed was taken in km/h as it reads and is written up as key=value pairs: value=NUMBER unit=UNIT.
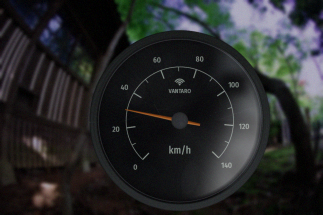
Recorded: value=30 unit=km/h
